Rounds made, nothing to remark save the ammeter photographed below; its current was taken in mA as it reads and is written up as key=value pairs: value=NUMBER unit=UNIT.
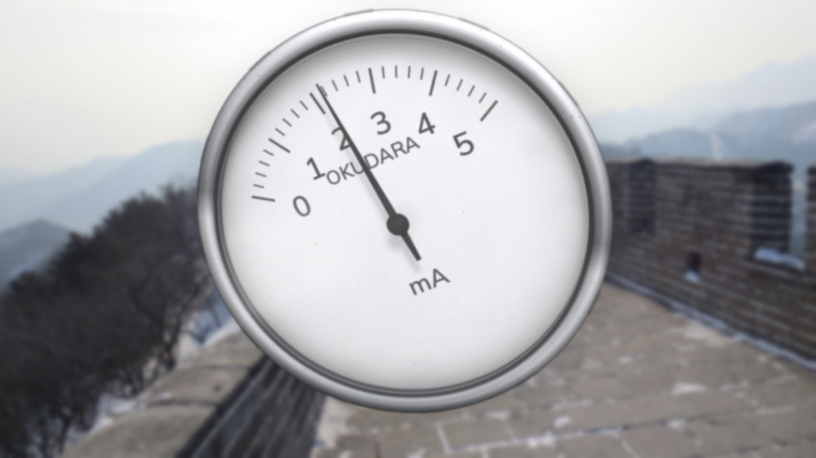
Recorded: value=2.2 unit=mA
